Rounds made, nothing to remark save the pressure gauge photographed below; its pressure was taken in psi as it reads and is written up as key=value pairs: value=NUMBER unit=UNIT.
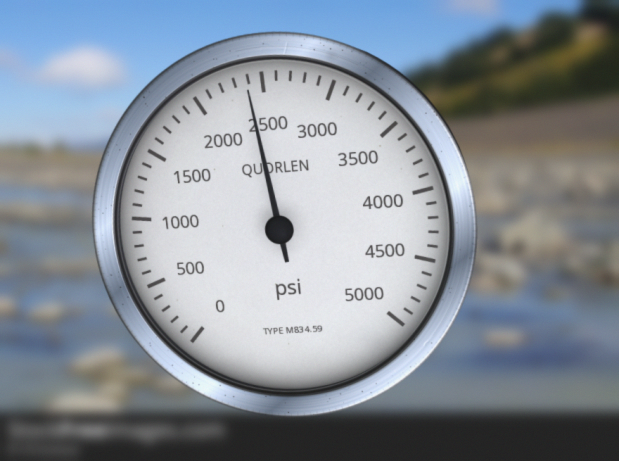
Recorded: value=2400 unit=psi
